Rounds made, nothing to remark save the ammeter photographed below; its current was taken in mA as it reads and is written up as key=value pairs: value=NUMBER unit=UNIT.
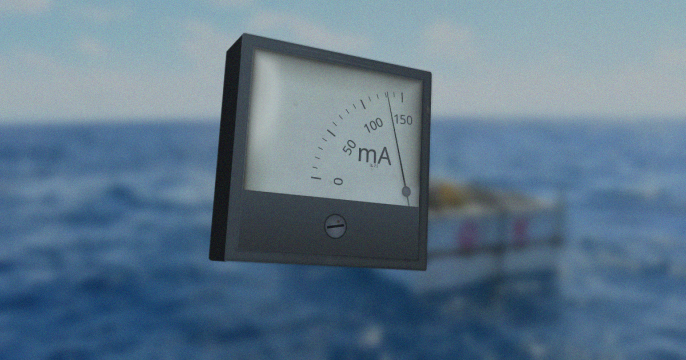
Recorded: value=130 unit=mA
